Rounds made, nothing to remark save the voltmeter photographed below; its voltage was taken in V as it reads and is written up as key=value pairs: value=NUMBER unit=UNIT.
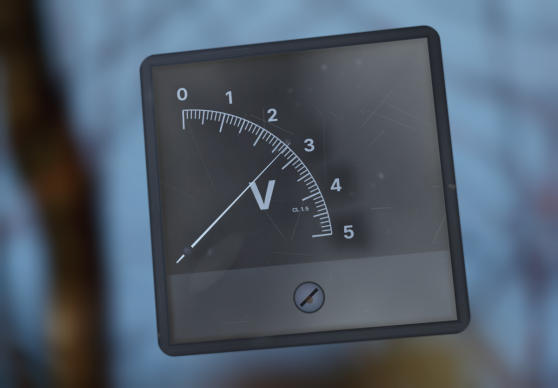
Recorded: value=2.7 unit=V
